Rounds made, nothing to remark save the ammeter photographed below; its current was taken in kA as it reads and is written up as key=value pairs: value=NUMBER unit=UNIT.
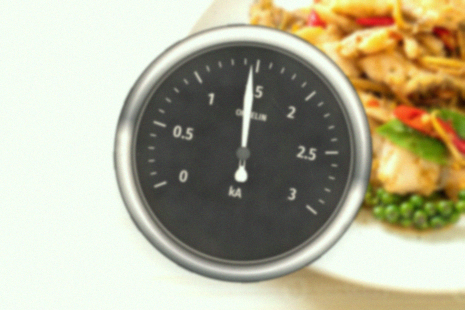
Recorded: value=1.45 unit=kA
